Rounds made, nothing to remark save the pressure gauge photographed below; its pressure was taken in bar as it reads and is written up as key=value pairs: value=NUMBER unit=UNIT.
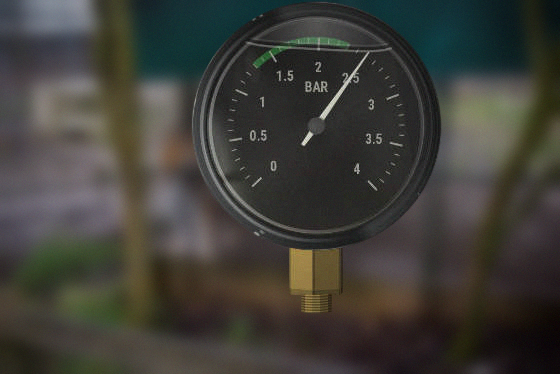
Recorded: value=2.5 unit=bar
